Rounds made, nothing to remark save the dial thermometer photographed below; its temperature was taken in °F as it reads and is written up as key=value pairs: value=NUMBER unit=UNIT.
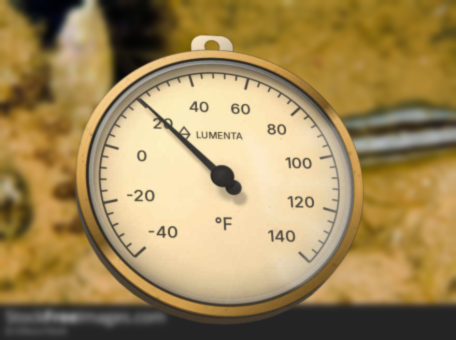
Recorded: value=20 unit=°F
